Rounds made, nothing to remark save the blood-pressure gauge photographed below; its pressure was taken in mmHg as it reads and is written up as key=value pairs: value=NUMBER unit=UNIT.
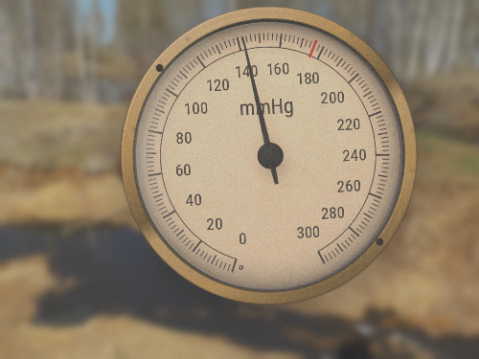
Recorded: value=142 unit=mmHg
